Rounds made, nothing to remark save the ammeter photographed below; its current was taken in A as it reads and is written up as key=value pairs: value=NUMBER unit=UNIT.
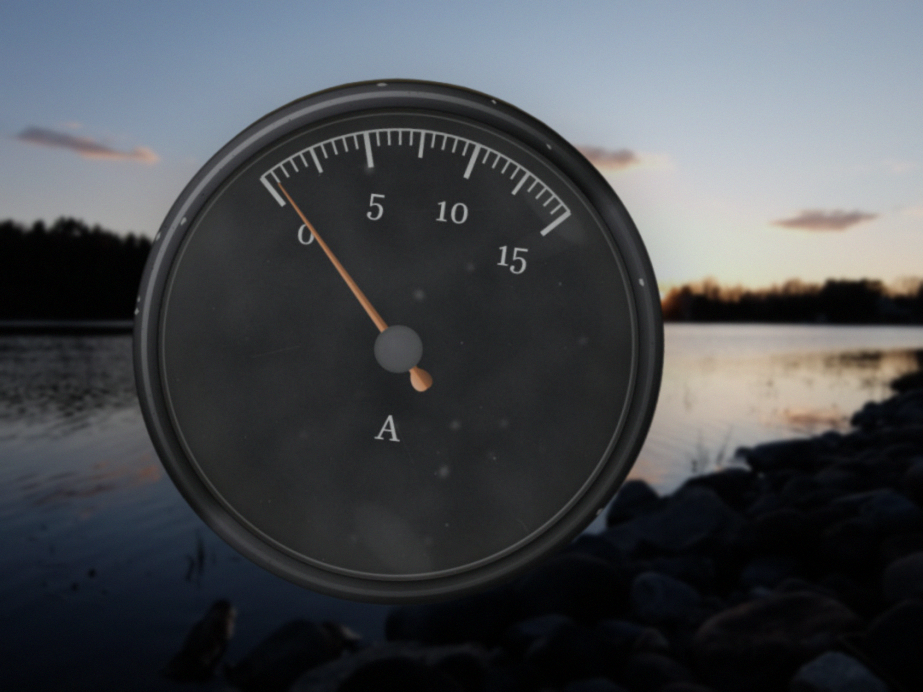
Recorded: value=0.5 unit=A
